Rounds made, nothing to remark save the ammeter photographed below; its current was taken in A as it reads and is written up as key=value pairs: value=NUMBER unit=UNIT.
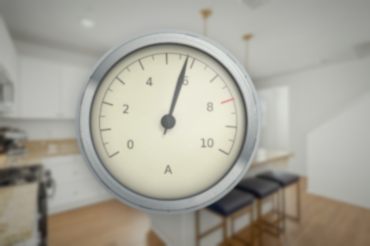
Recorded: value=5.75 unit=A
